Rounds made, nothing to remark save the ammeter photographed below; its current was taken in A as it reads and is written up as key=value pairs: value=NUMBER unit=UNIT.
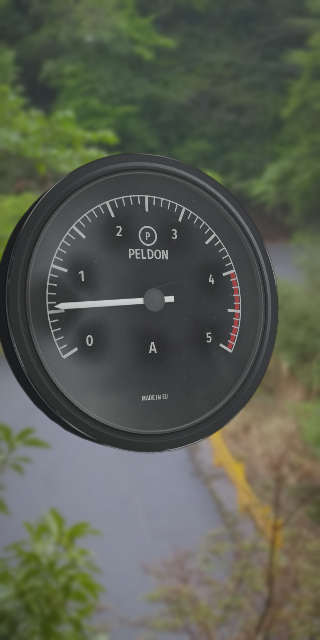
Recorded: value=0.55 unit=A
